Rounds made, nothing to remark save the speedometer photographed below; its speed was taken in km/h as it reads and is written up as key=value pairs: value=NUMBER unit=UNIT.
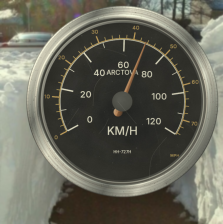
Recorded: value=70 unit=km/h
